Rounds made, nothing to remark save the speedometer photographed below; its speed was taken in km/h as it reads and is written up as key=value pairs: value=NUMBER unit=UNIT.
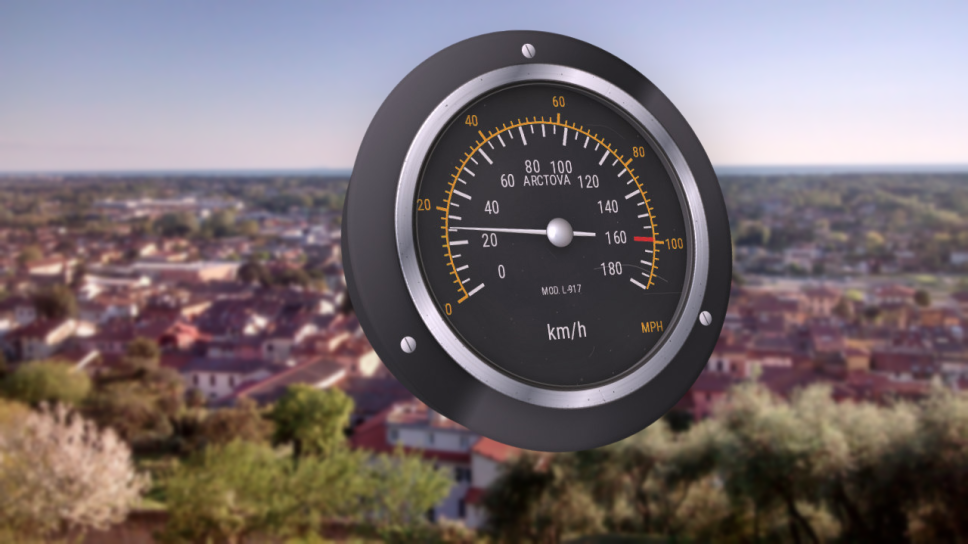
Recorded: value=25 unit=km/h
